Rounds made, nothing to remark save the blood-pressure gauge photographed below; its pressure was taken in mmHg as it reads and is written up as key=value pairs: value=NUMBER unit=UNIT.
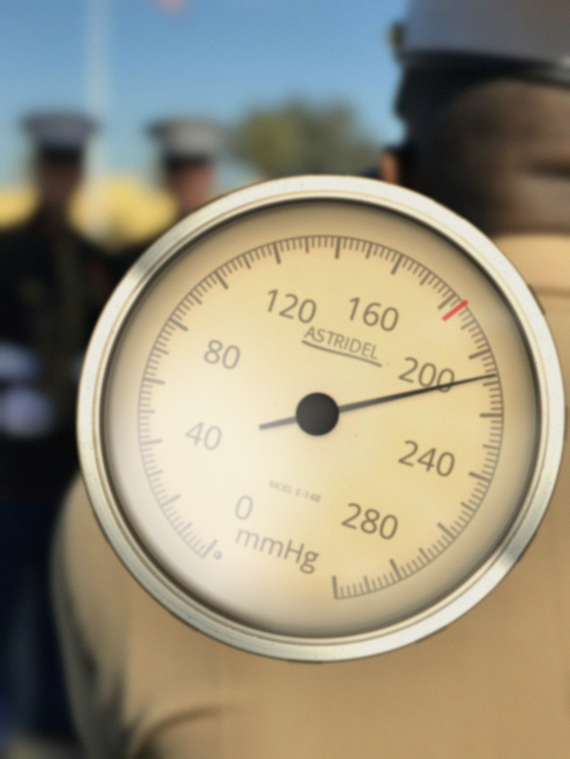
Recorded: value=208 unit=mmHg
